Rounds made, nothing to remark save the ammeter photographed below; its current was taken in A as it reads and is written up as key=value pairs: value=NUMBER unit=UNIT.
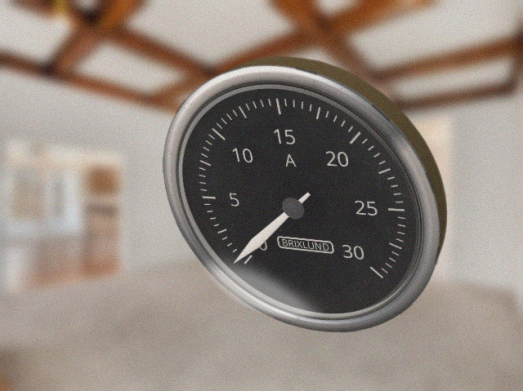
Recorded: value=0.5 unit=A
